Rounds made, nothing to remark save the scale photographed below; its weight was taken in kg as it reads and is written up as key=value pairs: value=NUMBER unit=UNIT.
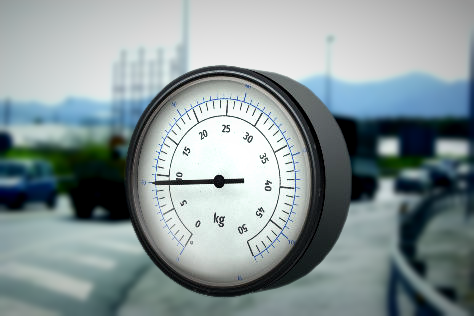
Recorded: value=9 unit=kg
